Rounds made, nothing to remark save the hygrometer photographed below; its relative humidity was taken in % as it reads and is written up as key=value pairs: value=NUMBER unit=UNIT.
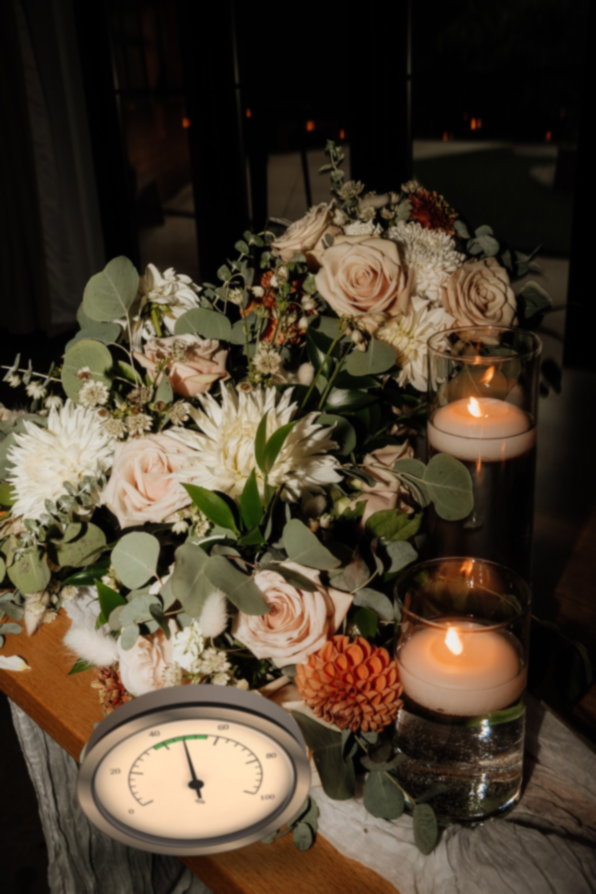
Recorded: value=48 unit=%
